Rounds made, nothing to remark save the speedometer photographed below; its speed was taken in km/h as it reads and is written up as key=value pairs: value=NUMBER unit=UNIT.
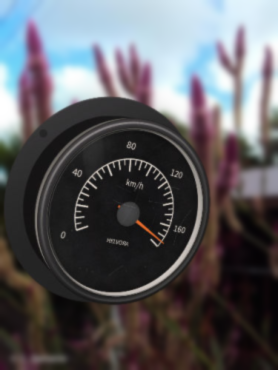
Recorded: value=175 unit=km/h
